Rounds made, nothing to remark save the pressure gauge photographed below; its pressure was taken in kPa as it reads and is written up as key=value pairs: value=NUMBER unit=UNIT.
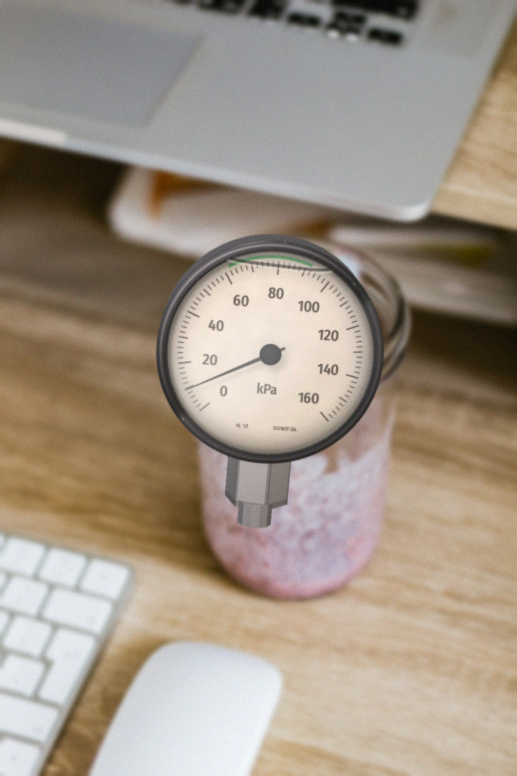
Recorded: value=10 unit=kPa
